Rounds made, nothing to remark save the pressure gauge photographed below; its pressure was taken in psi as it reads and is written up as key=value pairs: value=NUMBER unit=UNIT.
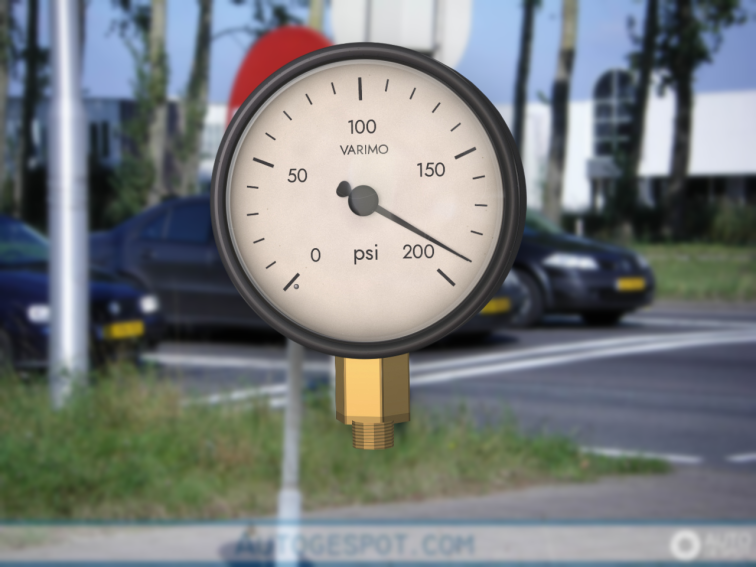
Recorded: value=190 unit=psi
